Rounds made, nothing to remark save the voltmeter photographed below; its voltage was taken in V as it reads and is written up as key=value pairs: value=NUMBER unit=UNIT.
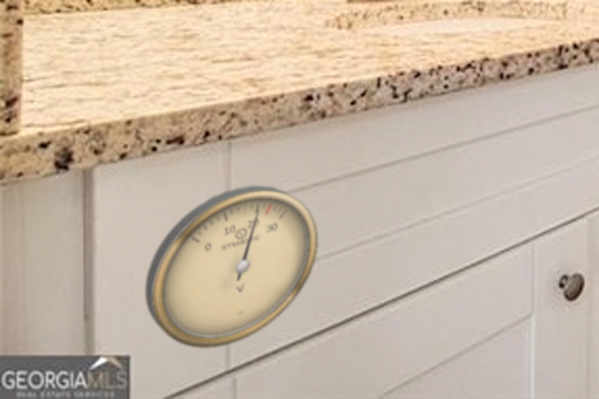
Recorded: value=20 unit=V
